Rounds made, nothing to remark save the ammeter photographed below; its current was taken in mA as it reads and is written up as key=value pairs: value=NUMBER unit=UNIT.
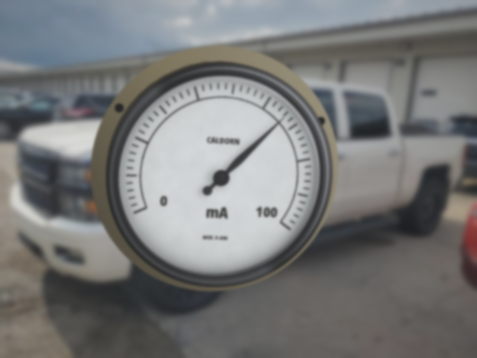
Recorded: value=66 unit=mA
